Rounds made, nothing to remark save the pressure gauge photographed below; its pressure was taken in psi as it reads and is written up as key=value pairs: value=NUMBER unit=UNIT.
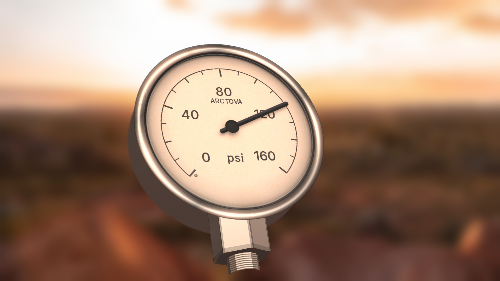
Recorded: value=120 unit=psi
